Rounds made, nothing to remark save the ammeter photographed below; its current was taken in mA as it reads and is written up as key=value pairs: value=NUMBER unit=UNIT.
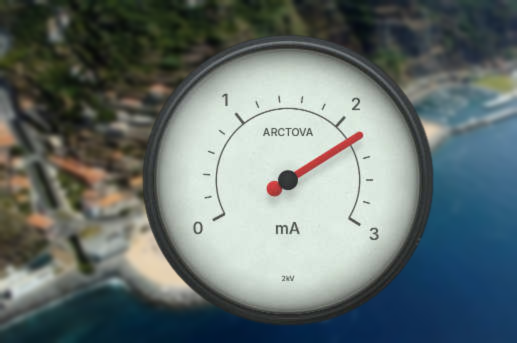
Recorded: value=2.2 unit=mA
